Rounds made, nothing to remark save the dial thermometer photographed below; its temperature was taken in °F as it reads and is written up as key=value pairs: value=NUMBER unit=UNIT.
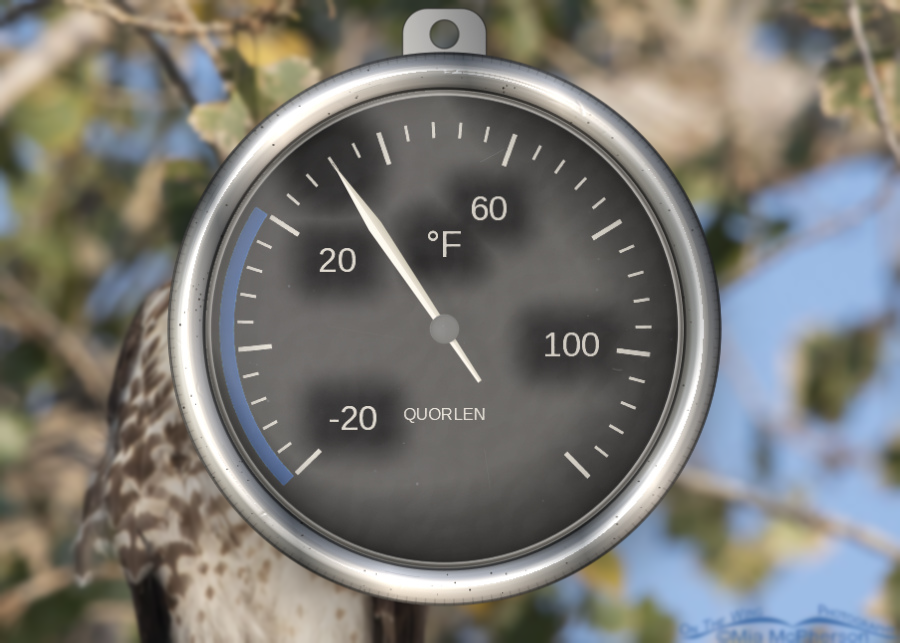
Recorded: value=32 unit=°F
